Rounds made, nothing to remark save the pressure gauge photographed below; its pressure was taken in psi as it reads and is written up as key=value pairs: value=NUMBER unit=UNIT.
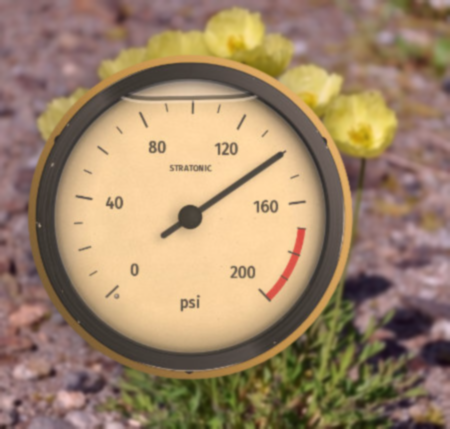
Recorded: value=140 unit=psi
